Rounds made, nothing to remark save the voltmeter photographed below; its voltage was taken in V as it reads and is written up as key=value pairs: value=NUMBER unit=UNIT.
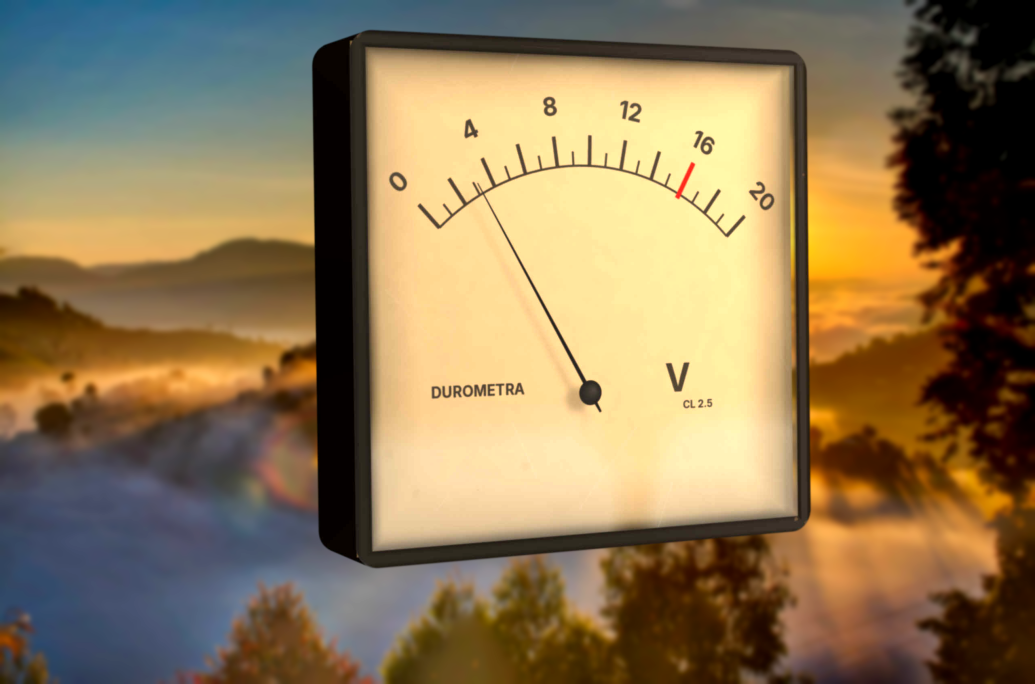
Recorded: value=3 unit=V
